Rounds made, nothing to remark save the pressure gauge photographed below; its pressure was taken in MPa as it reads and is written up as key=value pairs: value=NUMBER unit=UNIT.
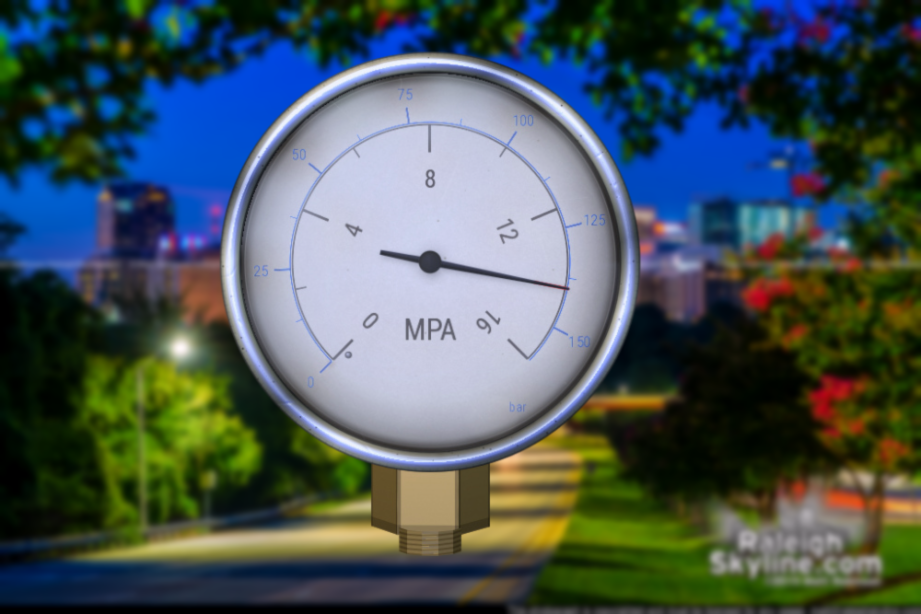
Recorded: value=14 unit=MPa
